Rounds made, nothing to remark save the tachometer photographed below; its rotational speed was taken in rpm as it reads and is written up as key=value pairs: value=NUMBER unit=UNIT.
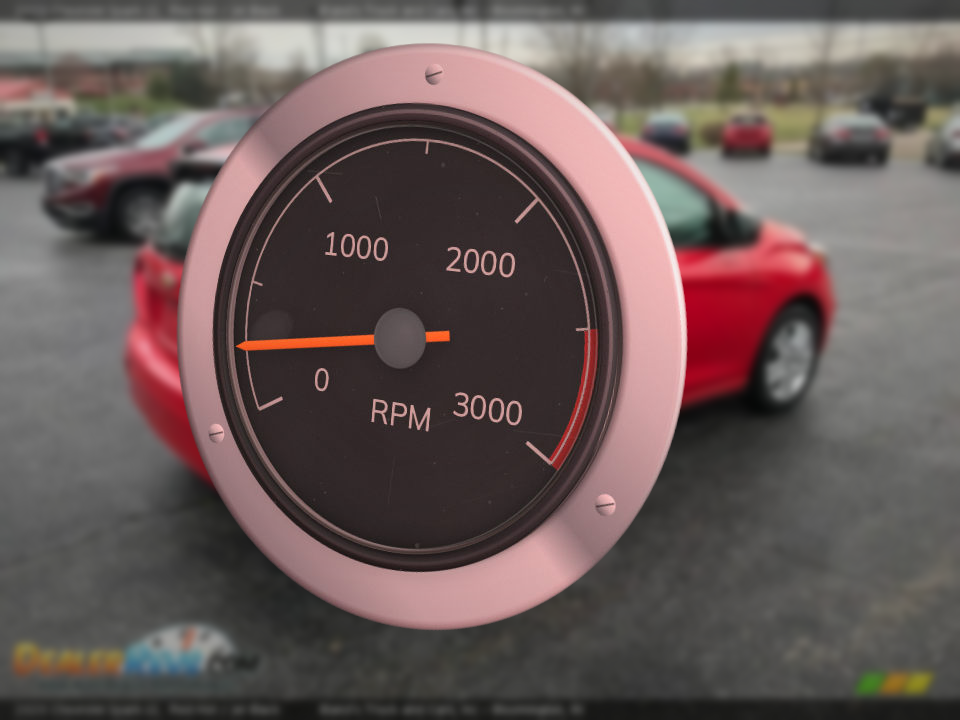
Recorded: value=250 unit=rpm
